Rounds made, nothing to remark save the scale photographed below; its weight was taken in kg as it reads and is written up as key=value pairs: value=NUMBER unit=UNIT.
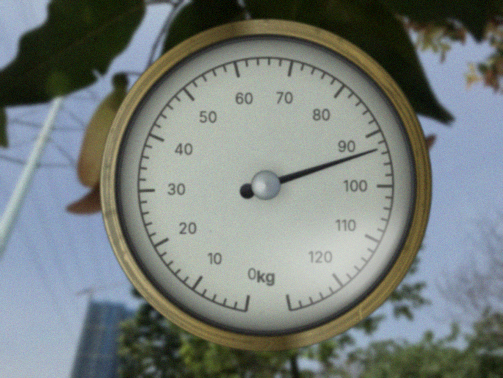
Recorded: value=93 unit=kg
